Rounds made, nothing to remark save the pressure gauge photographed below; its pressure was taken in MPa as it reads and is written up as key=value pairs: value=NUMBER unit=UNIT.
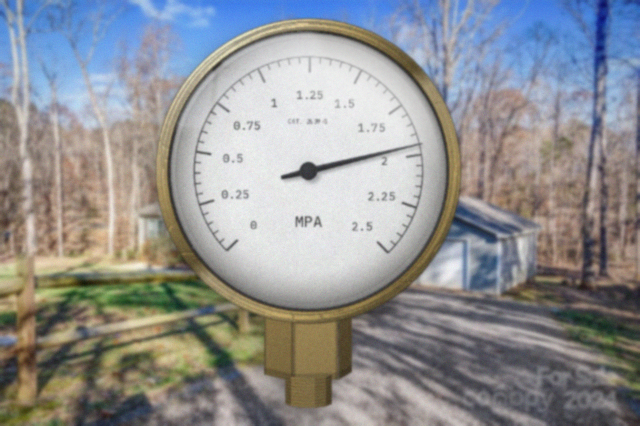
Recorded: value=1.95 unit=MPa
